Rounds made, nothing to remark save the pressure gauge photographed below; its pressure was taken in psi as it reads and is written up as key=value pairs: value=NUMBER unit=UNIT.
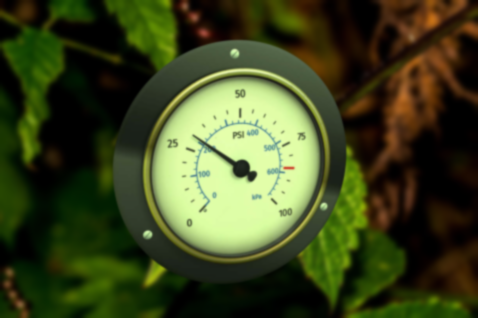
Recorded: value=30 unit=psi
